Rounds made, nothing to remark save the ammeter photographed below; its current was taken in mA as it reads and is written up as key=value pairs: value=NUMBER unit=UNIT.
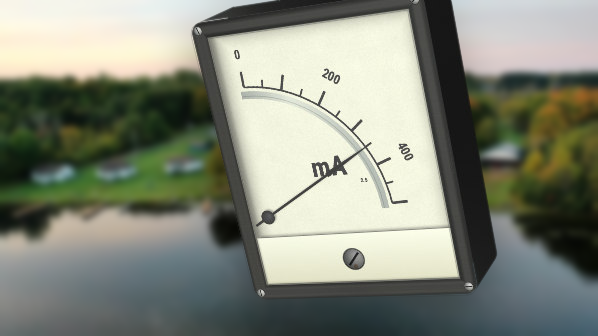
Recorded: value=350 unit=mA
